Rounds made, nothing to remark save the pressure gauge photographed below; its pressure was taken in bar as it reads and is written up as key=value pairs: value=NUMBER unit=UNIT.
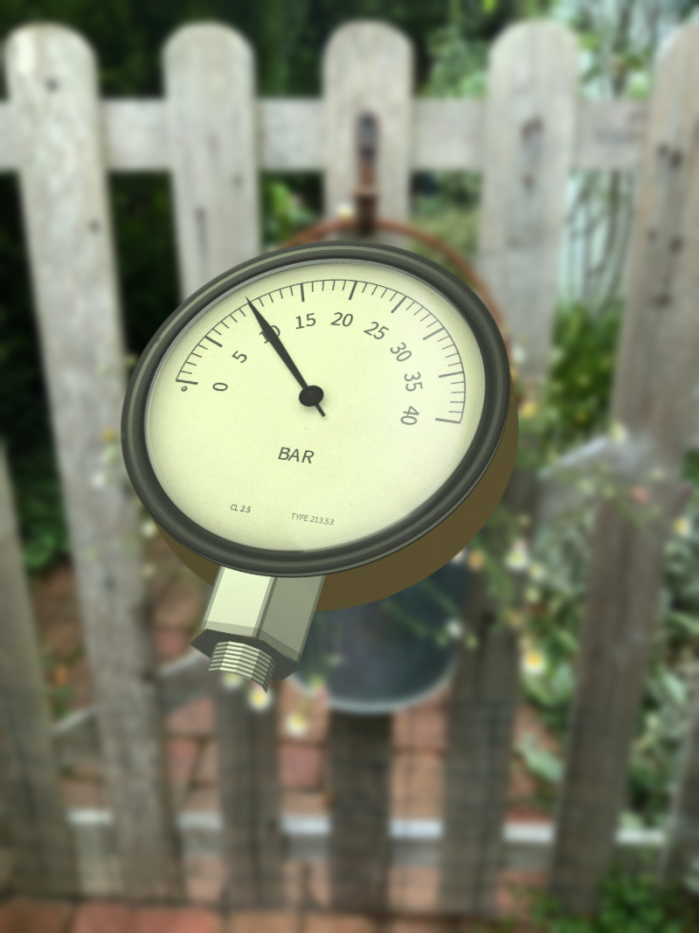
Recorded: value=10 unit=bar
